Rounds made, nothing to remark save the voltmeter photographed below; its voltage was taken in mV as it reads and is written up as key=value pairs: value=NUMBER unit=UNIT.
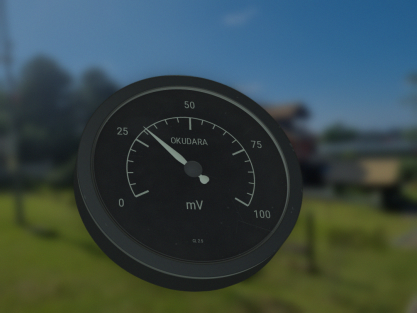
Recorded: value=30 unit=mV
